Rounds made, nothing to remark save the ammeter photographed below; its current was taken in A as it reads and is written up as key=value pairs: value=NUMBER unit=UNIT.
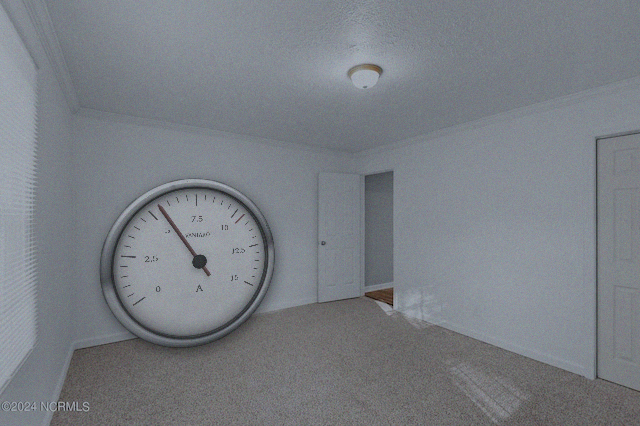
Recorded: value=5.5 unit=A
